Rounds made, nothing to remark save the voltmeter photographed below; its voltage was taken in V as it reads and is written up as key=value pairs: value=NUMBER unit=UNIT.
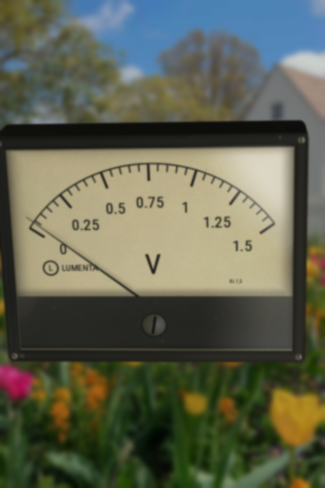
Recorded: value=0.05 unit=V
